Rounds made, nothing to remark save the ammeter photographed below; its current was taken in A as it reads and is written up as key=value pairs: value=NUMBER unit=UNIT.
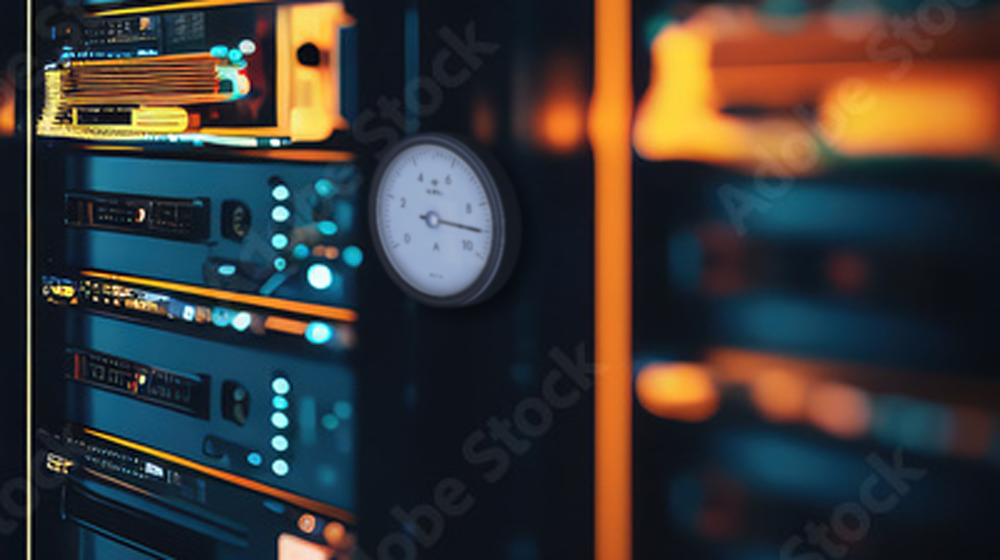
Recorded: value=9 unit=A
